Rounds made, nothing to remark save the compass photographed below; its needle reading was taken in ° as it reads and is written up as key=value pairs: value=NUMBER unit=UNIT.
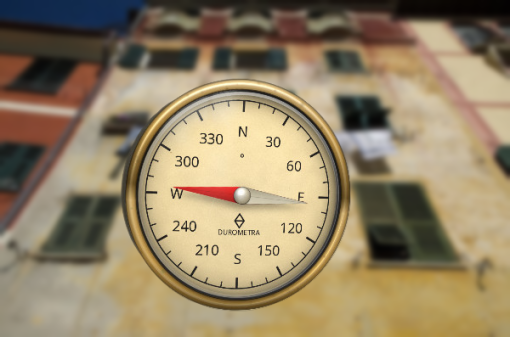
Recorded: value=275 unit=°
